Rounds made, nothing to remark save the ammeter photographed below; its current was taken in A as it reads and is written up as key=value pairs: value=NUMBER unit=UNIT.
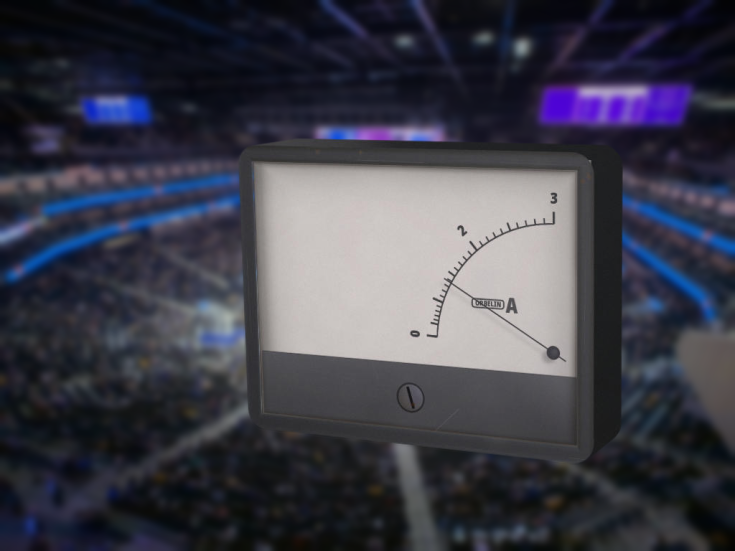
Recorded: value=1.4 unit=A
